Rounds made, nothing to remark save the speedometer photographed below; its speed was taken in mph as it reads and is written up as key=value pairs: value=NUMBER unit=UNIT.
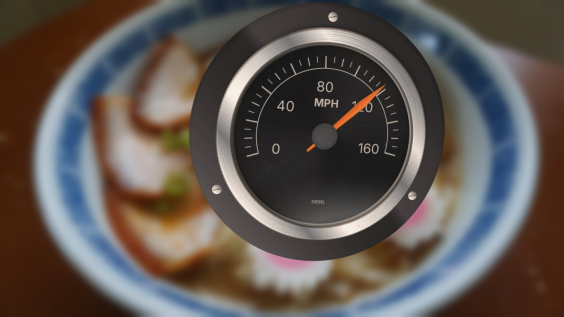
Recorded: value=117.5 unit=mph
